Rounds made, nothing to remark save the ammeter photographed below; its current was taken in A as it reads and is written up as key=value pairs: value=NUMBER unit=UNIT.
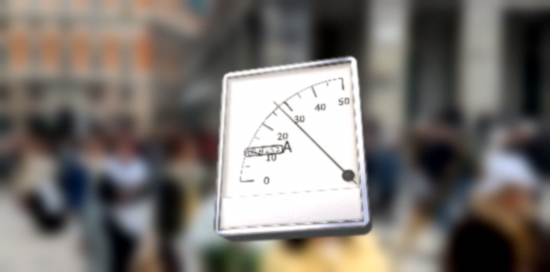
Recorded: value=27.5 unit=A
